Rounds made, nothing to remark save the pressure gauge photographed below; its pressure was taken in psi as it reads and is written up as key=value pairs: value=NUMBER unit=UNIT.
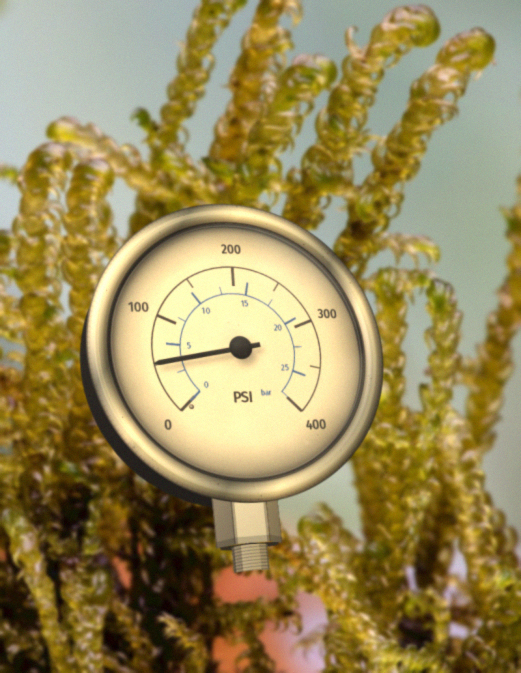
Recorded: value=50 unit=psi
